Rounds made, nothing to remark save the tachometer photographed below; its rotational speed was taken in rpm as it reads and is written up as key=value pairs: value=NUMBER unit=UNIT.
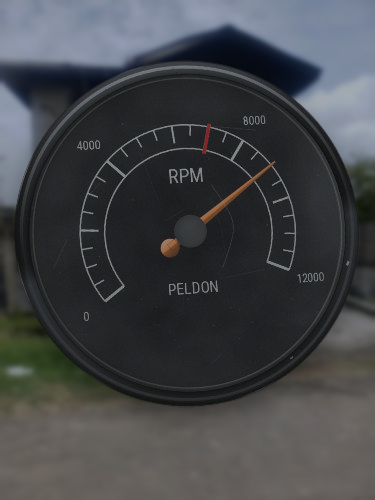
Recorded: value=9000 unit=rpm
